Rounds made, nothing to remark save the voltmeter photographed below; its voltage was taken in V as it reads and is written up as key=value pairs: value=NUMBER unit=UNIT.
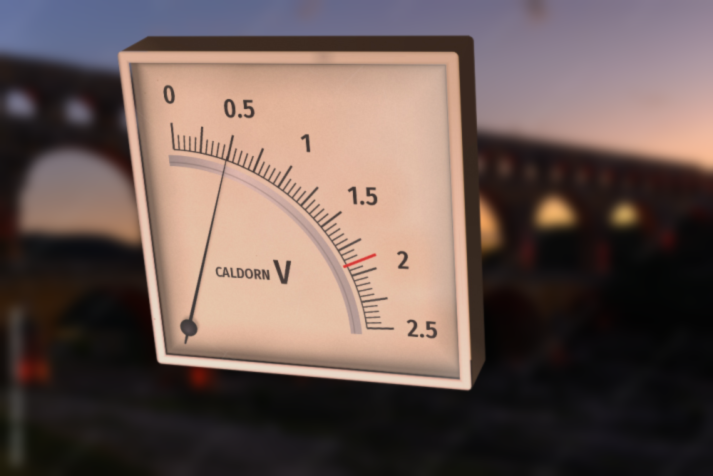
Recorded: value=0.5 unit=V
